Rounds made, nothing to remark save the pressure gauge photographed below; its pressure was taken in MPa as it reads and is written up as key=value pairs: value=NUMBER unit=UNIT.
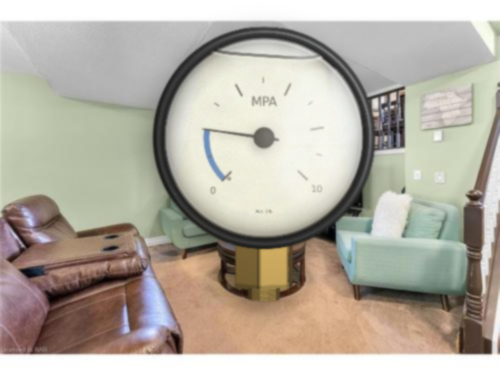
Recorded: value=2 unit=MPa
